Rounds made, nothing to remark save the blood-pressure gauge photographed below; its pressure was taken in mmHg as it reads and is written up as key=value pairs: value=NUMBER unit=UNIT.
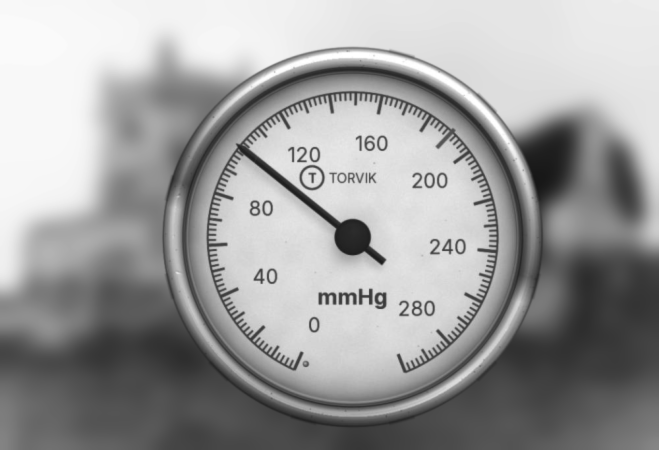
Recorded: value=100 unit=mmHg
